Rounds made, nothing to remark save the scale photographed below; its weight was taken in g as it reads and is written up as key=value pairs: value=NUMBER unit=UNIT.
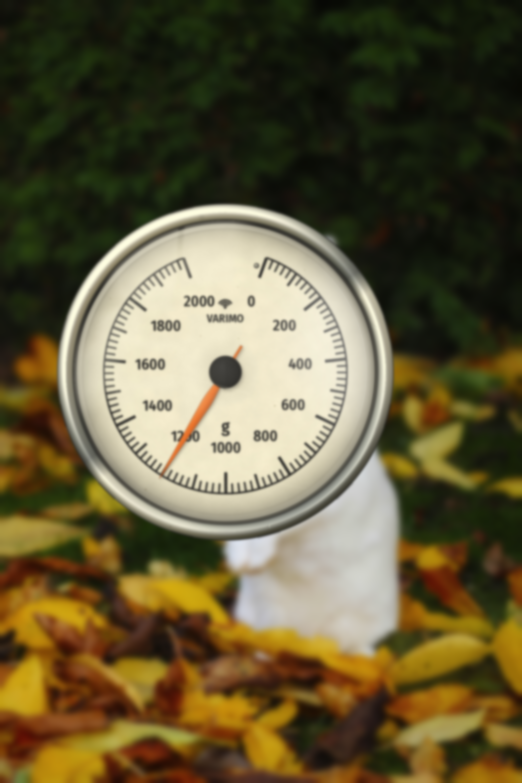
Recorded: value=1200 unit=g
